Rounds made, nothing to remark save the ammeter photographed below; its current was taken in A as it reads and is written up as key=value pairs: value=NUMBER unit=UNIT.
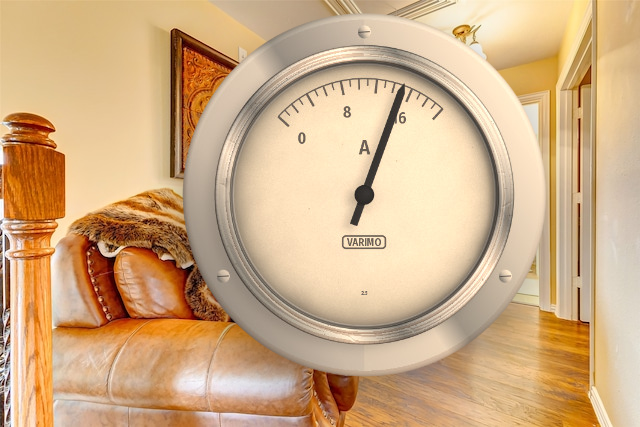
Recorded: value=15 unit=A
